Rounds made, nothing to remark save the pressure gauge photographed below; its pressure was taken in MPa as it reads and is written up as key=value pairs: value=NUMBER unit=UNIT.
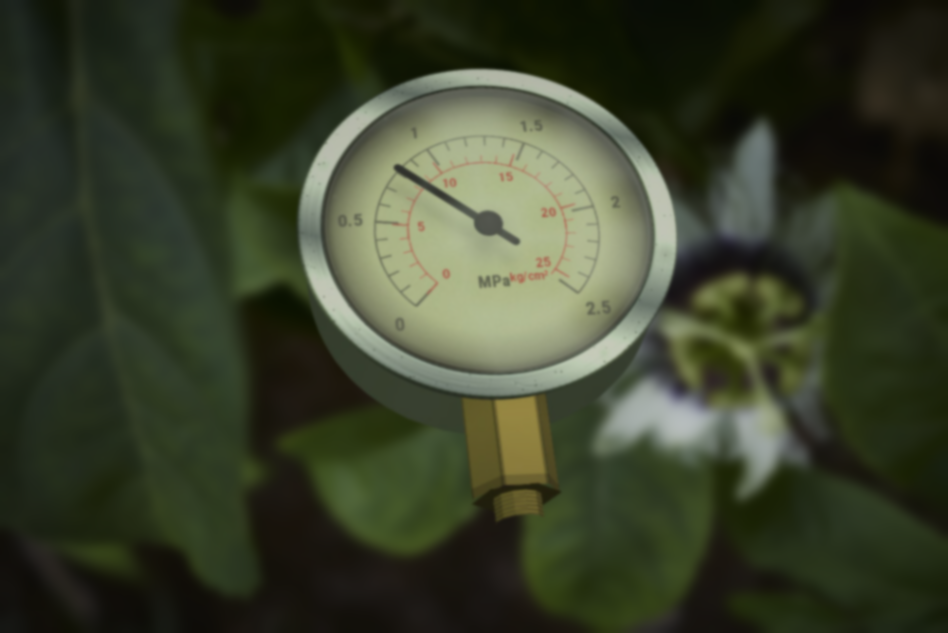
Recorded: value=0.8 unit=MPa
